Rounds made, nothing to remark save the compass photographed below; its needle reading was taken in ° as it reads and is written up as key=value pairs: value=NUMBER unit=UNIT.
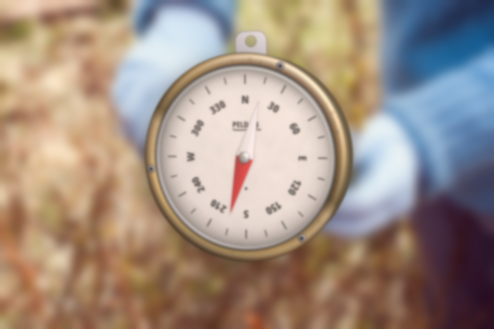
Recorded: value=195 unit=°
